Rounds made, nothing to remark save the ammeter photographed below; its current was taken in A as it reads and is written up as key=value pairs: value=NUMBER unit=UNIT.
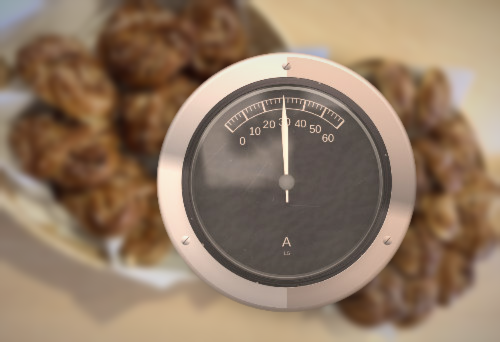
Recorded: value=30 unit=A
